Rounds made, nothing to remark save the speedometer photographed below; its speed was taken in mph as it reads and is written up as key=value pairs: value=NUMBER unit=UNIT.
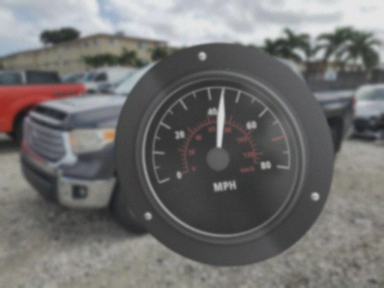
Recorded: value=45 unit=mph
